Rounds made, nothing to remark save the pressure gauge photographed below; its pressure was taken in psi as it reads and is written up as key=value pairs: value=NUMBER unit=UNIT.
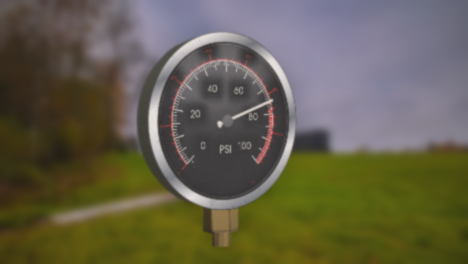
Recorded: value=75 unit=psi
